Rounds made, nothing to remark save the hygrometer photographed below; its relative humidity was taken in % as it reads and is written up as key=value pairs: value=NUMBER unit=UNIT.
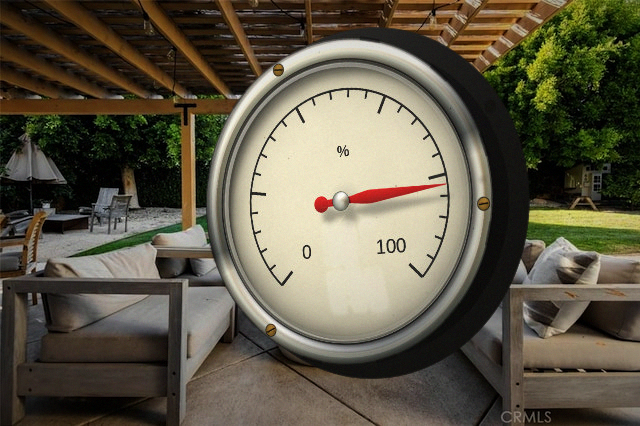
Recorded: value=82 unit=%
